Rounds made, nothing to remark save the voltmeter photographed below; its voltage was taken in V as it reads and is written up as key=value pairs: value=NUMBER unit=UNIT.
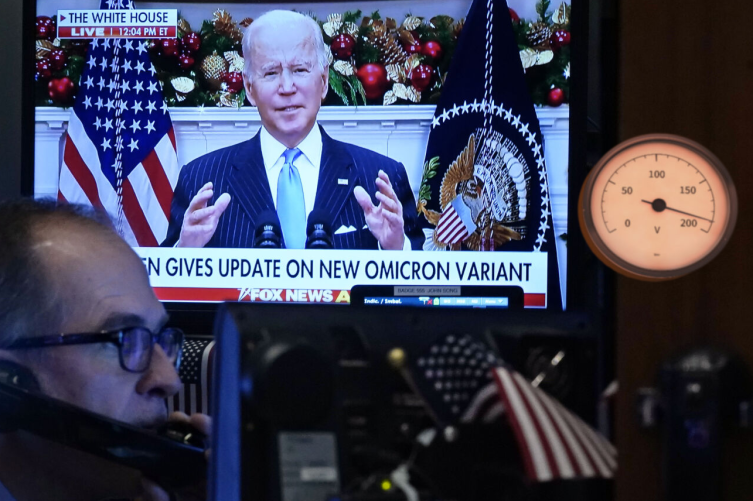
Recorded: value=190 unit=V
